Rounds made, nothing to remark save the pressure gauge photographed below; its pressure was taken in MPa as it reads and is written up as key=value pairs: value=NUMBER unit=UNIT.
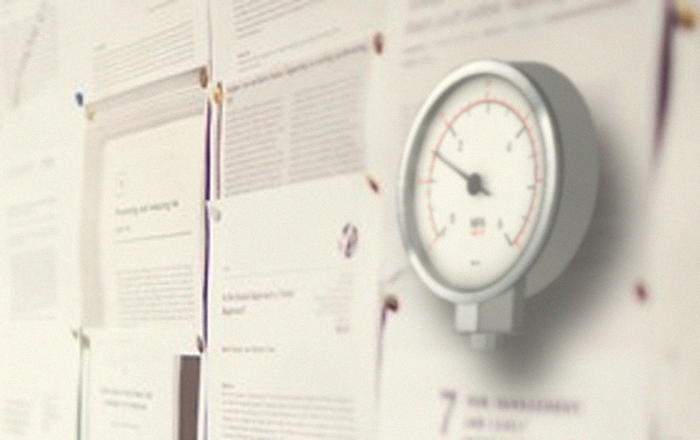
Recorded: value=1.5 unit=MPa
